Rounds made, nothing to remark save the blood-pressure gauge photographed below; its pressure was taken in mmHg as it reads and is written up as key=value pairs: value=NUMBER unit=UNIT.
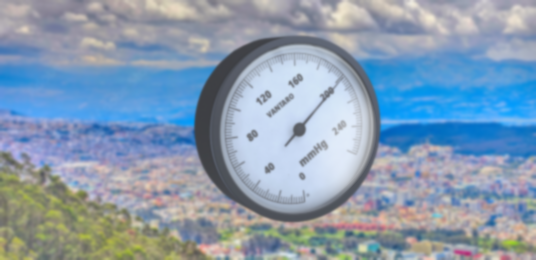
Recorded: value=200 unit=mmHg
